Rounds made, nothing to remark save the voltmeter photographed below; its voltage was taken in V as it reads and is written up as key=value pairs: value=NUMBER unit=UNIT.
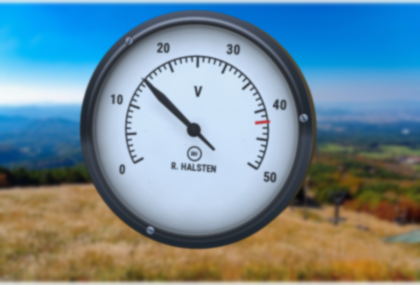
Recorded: value=15 unit=V
